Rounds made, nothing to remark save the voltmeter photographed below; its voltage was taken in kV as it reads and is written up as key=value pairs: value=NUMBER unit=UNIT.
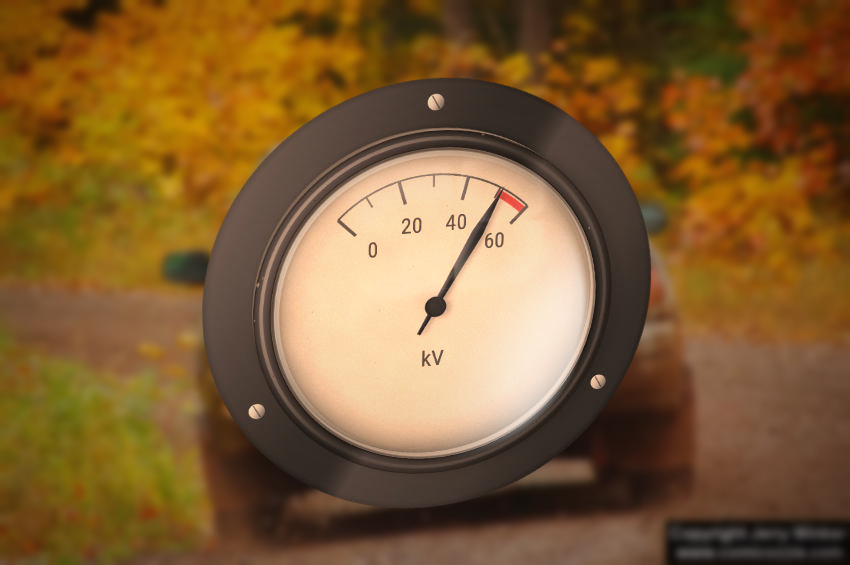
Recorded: value=50 unit=kV
